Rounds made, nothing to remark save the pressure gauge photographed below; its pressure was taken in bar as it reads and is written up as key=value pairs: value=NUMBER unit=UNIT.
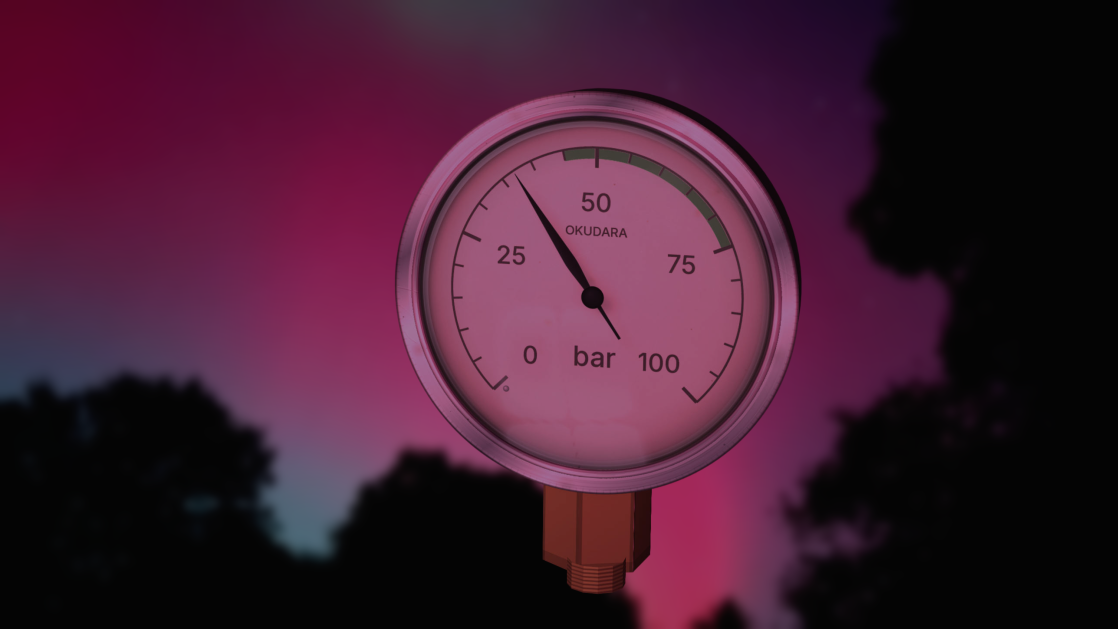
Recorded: value=37.5 unit=bar
